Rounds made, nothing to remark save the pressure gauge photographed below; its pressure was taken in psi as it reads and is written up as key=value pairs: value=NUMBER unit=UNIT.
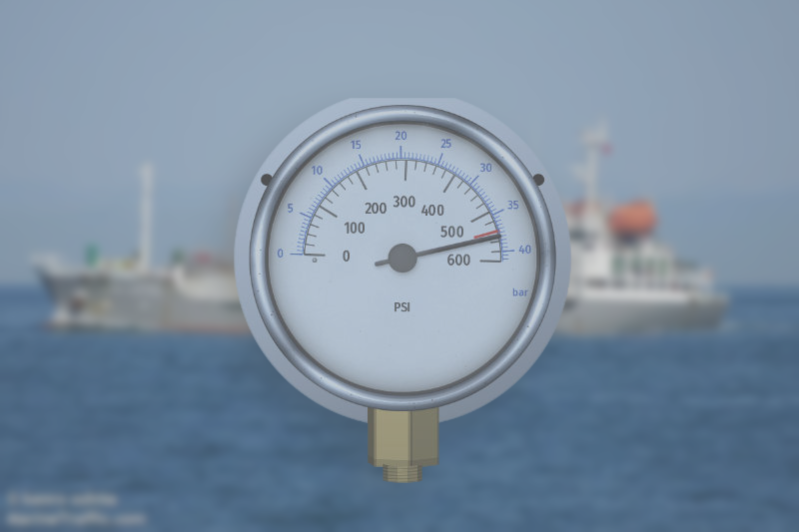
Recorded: value=550 unit=psi
